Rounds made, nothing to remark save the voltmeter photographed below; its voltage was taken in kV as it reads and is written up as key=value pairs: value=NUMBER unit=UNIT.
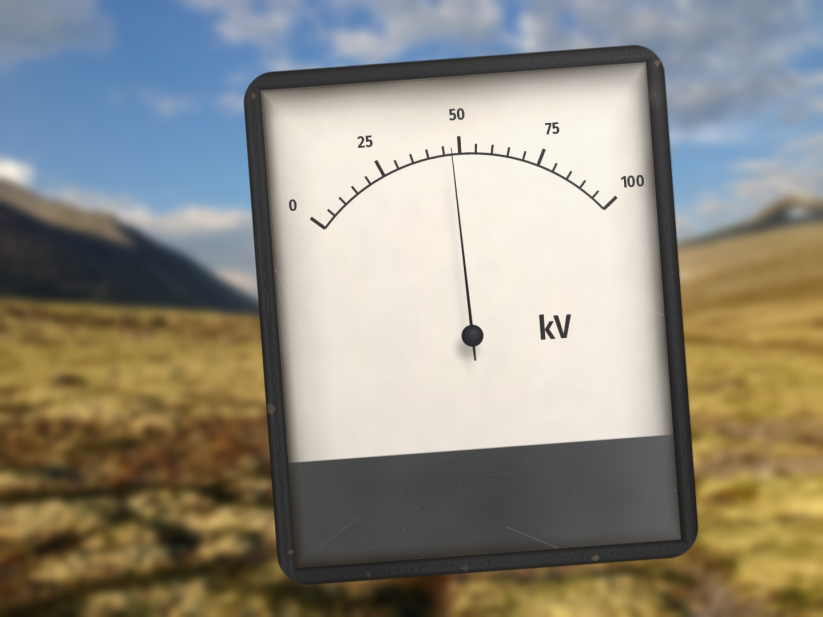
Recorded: value=47.5 unit=kV
